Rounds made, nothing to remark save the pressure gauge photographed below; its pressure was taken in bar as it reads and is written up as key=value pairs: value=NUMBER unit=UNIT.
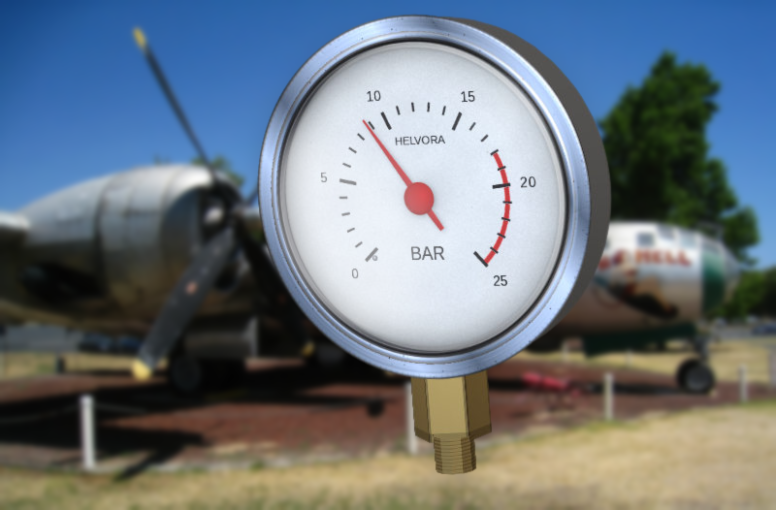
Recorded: value=9 unit=bar
